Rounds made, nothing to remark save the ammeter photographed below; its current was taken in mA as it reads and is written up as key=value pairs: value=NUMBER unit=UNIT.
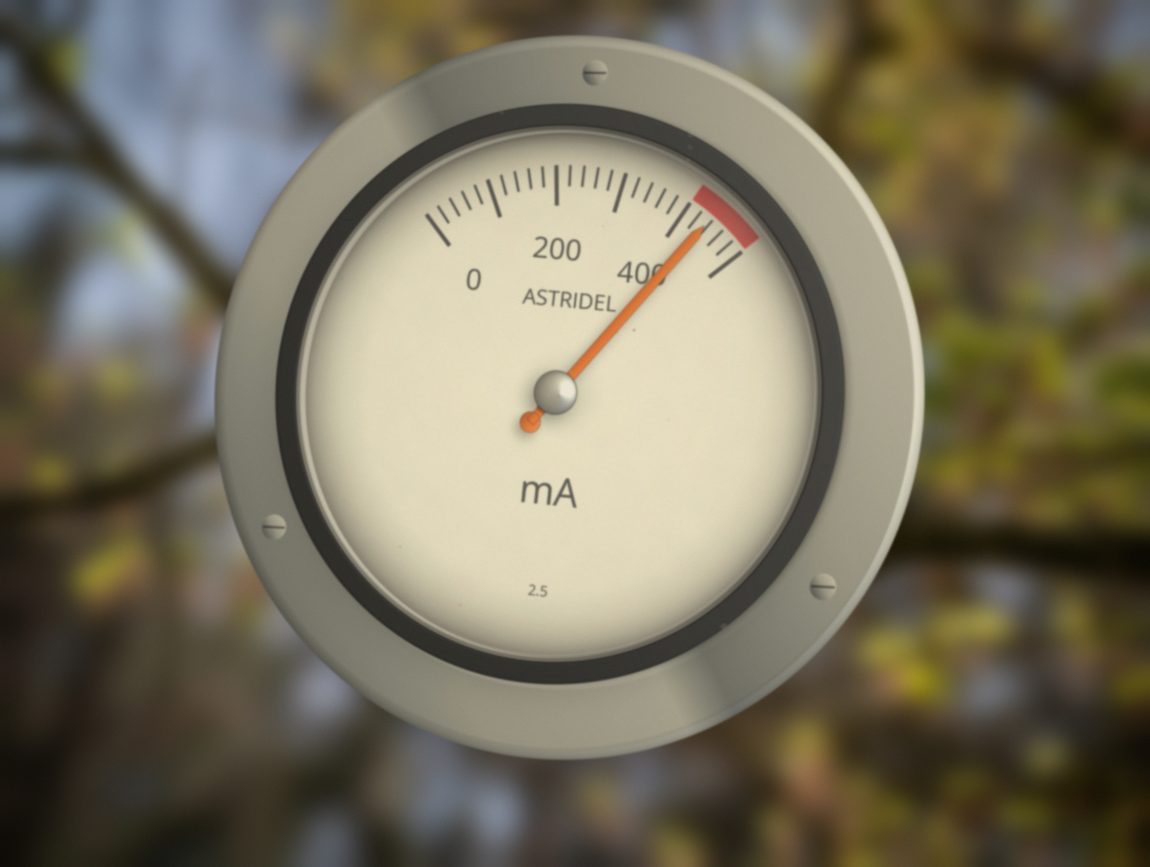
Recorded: value=440 unit=mA
